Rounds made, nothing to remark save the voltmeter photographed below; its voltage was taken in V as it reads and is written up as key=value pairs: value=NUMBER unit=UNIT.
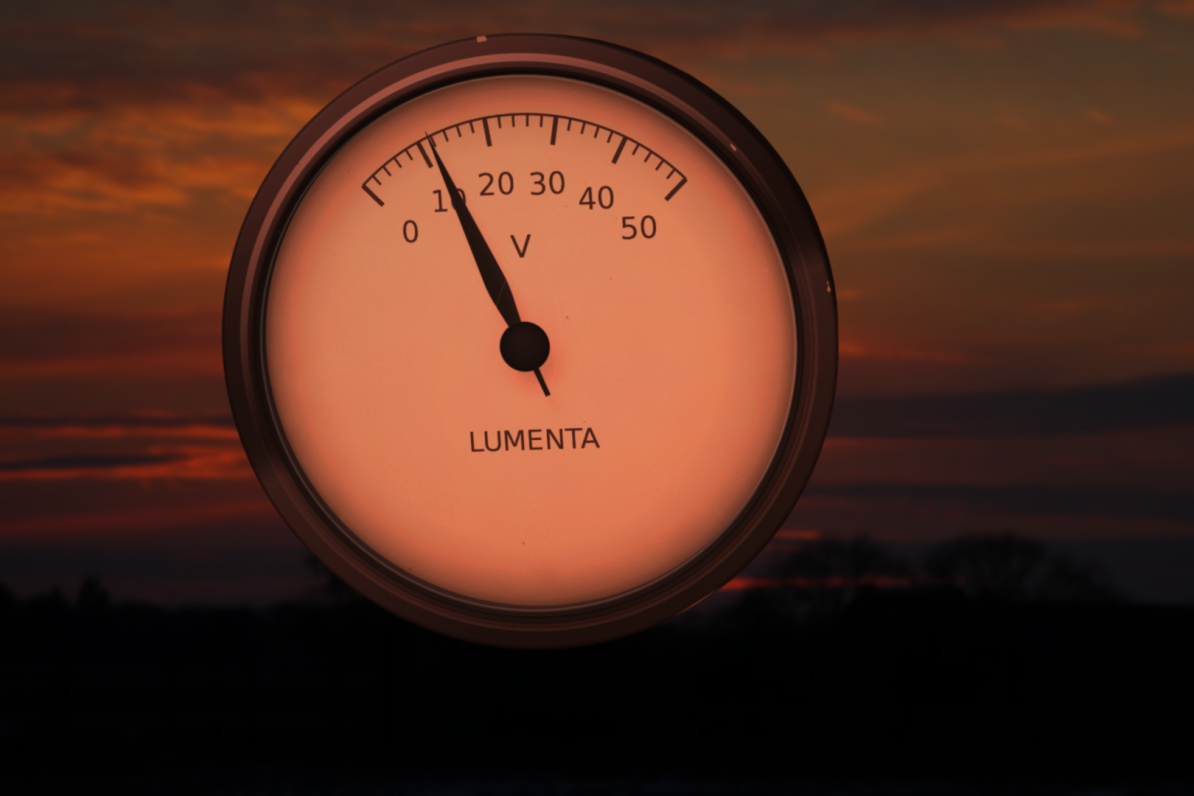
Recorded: value=12 unit=V
